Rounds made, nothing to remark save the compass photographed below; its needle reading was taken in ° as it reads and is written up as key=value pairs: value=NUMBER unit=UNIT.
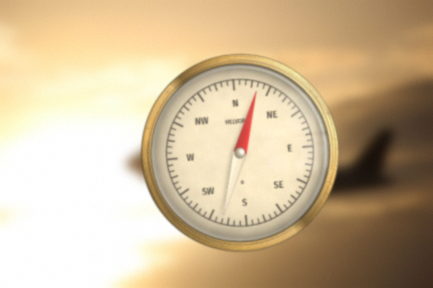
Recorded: value=20 unit=°
